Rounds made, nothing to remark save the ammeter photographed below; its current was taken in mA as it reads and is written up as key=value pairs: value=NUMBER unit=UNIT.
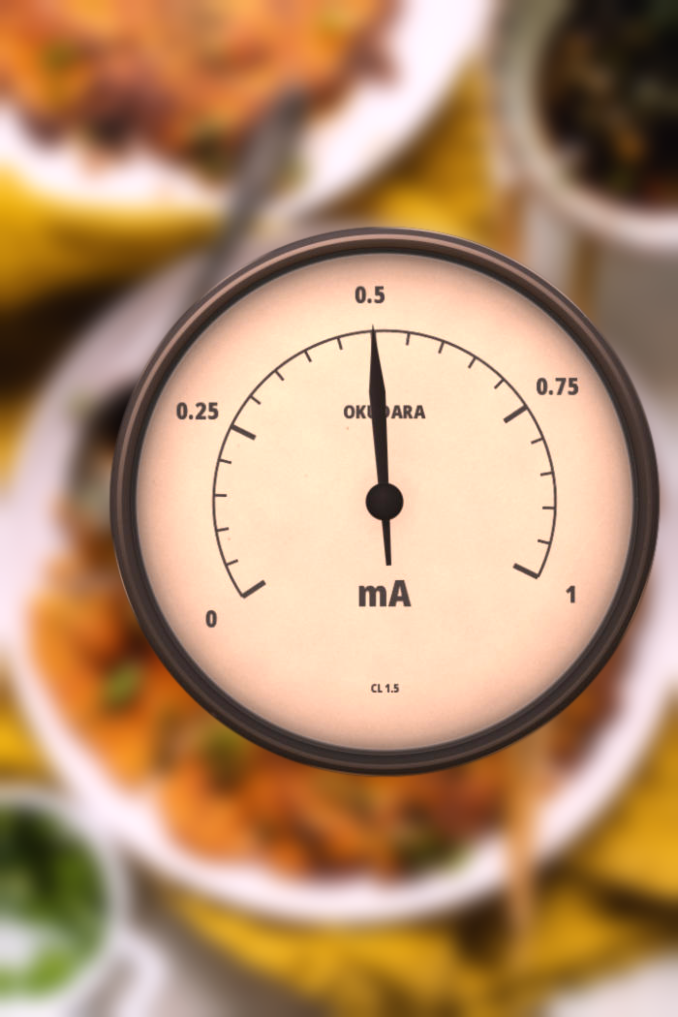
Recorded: value=0.5 unit=mA
